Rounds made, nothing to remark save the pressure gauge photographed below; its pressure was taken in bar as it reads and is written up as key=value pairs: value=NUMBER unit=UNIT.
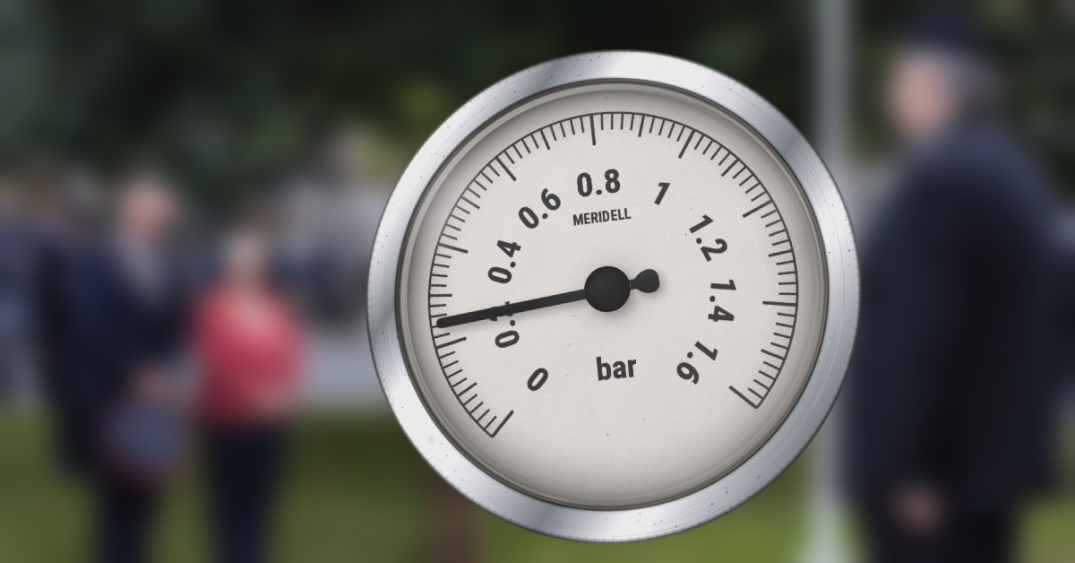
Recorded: value=0.24 unit=bar
